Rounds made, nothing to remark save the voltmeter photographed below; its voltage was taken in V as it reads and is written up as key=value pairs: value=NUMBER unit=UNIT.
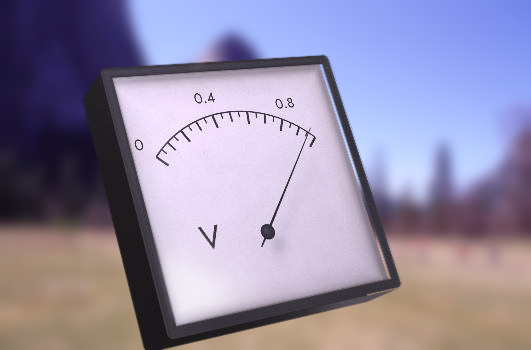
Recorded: value=0.95 unit=V
